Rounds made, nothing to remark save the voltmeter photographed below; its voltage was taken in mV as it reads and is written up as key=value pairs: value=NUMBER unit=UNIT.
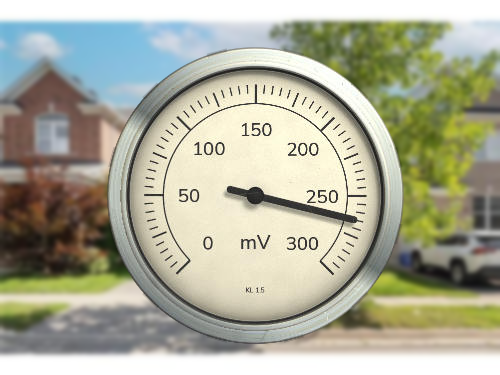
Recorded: value=265 unit=mV
